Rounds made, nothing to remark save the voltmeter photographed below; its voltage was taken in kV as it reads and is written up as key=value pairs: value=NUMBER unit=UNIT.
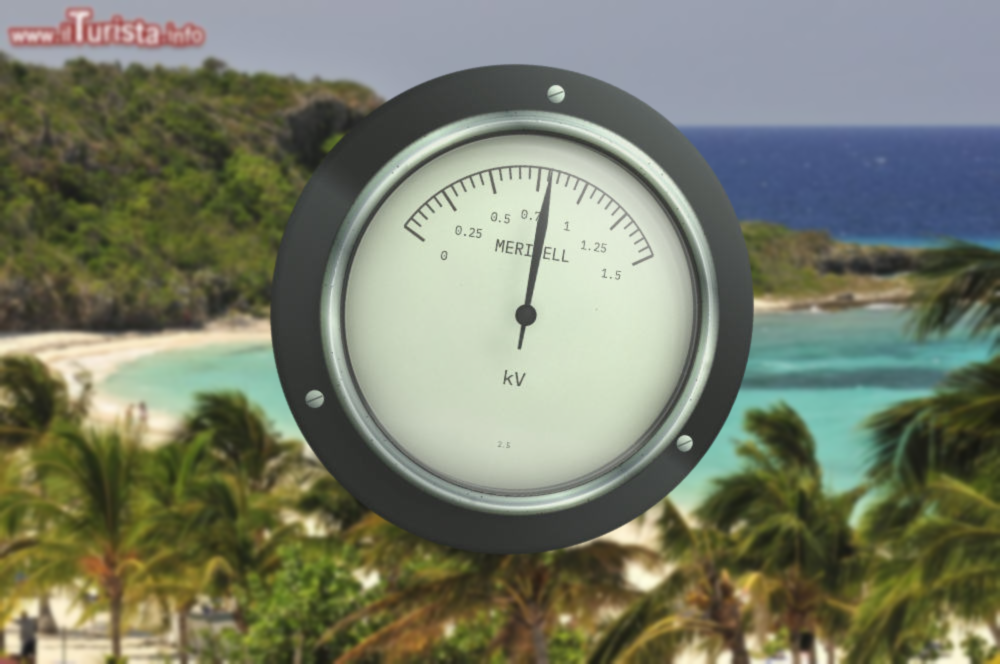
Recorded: value=0.8 unit=kV
